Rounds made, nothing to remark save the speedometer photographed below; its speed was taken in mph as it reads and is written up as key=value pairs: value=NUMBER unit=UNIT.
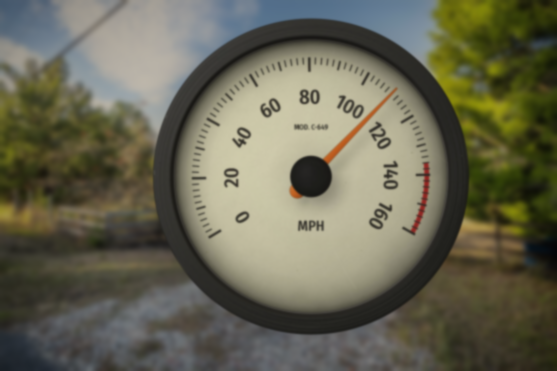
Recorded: value=110 unit=mph
